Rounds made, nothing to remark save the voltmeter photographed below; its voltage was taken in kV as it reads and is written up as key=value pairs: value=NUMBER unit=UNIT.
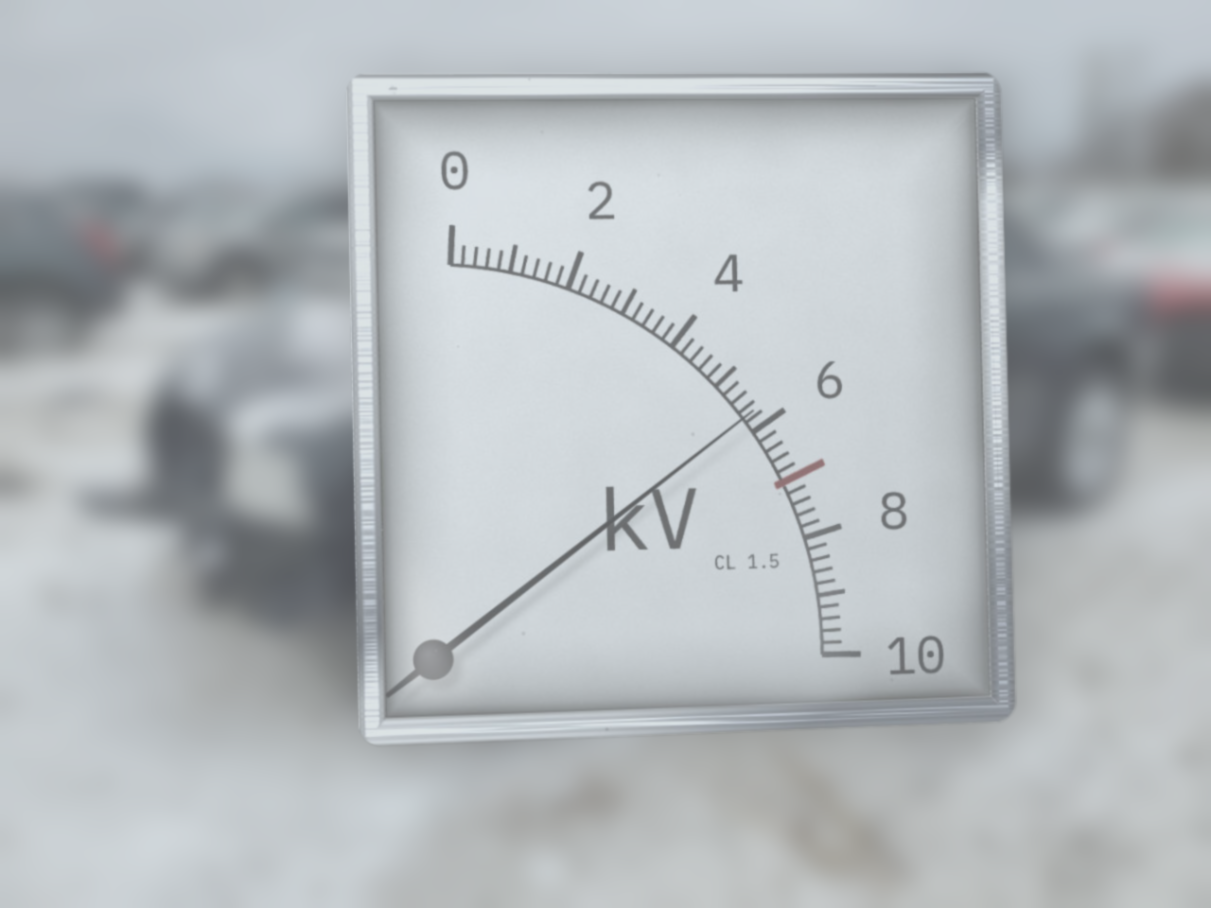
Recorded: value=5.7 unit=kV
